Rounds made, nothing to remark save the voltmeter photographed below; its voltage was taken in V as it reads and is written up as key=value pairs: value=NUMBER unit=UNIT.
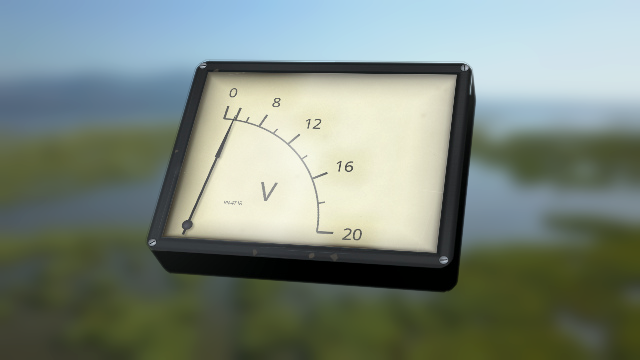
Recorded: value=4 unit=V
